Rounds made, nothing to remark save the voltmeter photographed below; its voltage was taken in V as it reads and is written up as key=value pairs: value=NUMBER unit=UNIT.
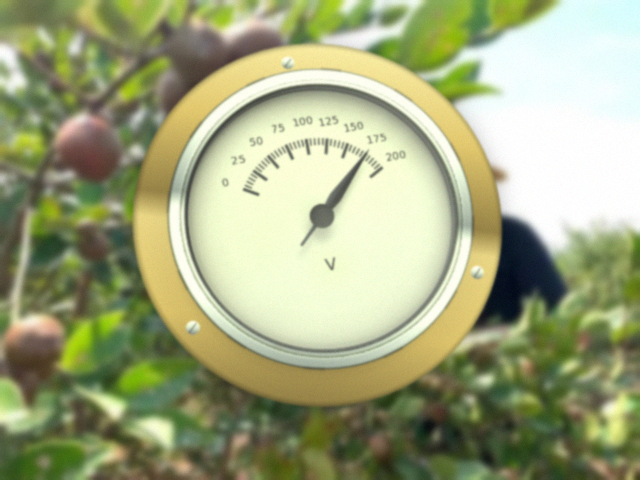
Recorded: value=175 unit=V
